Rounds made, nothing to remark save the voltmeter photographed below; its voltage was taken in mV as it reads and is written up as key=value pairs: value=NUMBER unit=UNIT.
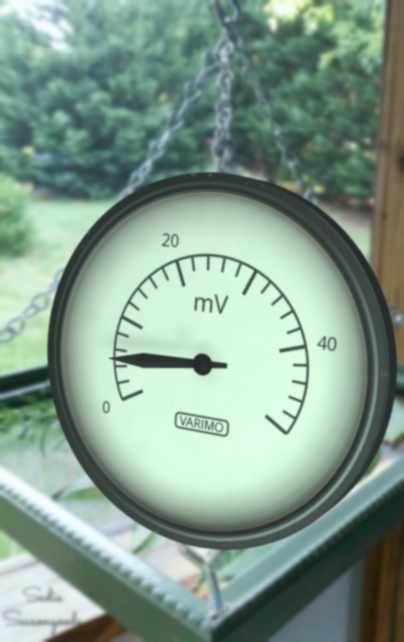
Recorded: value=5 unit=mV
